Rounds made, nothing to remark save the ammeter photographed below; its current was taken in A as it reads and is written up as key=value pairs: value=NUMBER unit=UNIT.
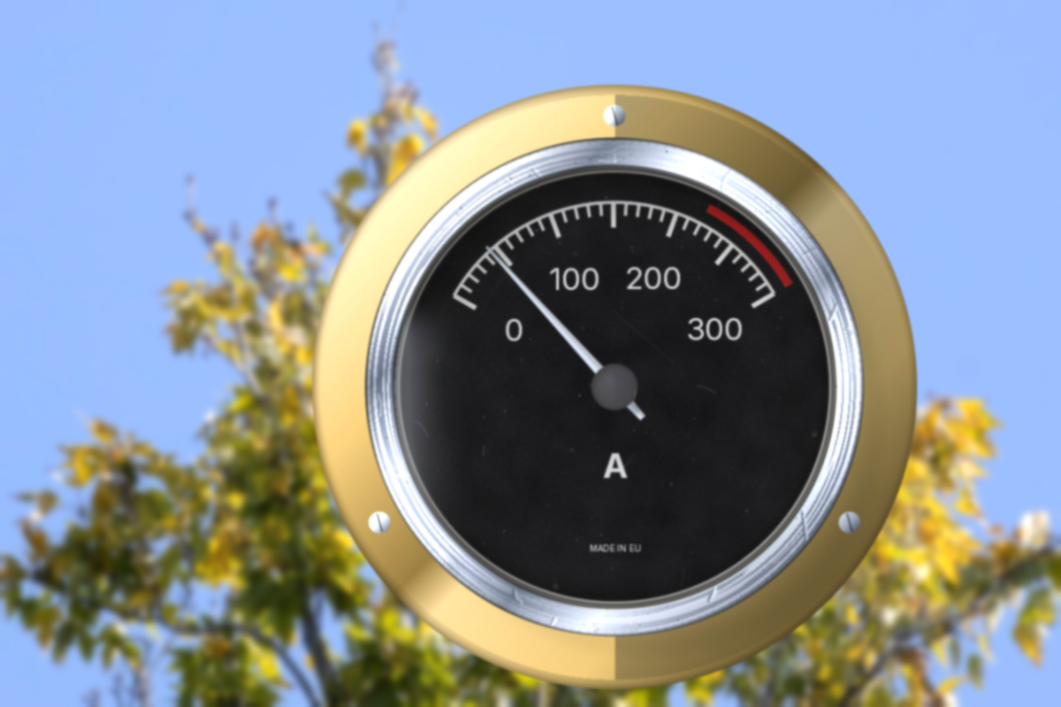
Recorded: value=45 unit=A
